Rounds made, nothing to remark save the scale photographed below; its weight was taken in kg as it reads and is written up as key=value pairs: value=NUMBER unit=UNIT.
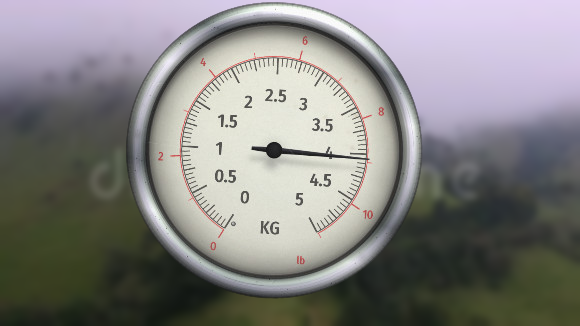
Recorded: value=4.05 unit=kg
